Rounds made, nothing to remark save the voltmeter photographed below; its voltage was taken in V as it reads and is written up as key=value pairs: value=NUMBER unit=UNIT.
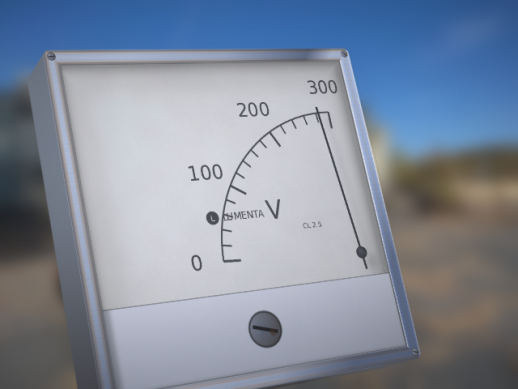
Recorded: value=280 unit=V
